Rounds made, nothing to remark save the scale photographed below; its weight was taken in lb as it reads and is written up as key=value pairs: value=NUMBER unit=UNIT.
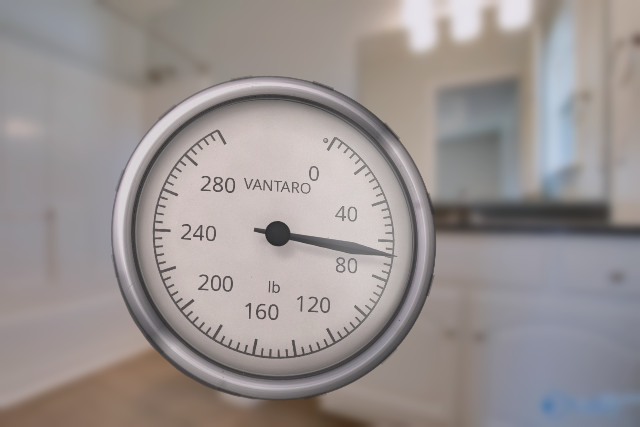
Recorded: value=68 unit=lb
